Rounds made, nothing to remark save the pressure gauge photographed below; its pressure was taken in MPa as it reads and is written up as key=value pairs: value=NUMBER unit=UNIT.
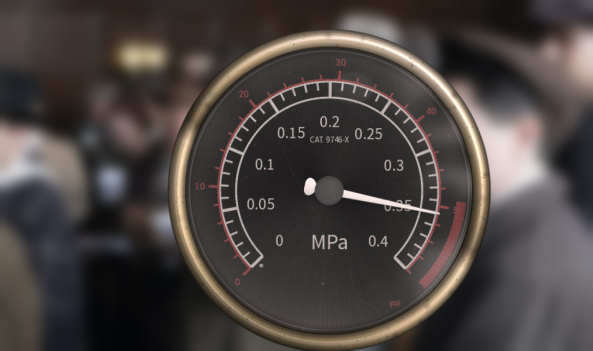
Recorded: value=0.35 unit=MPa
